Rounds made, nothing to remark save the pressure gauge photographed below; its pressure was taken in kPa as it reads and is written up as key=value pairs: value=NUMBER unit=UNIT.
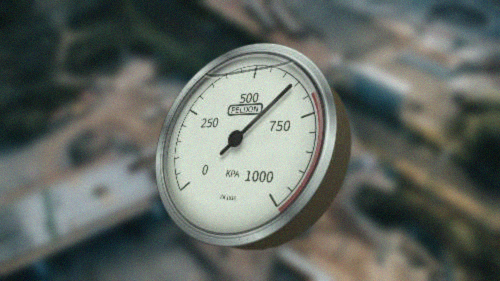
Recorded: value=650 unit=kPa
